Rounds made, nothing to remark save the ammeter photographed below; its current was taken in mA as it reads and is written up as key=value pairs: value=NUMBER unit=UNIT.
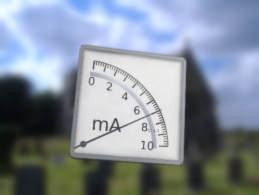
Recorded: value=7 unit=mA
